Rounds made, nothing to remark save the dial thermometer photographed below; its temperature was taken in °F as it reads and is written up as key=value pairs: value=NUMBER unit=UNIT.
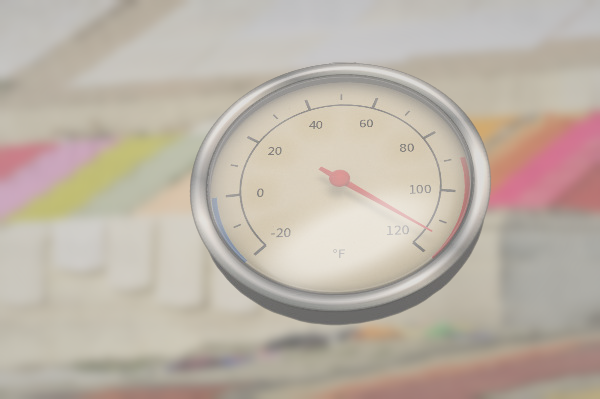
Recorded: value=115 unit=°F
